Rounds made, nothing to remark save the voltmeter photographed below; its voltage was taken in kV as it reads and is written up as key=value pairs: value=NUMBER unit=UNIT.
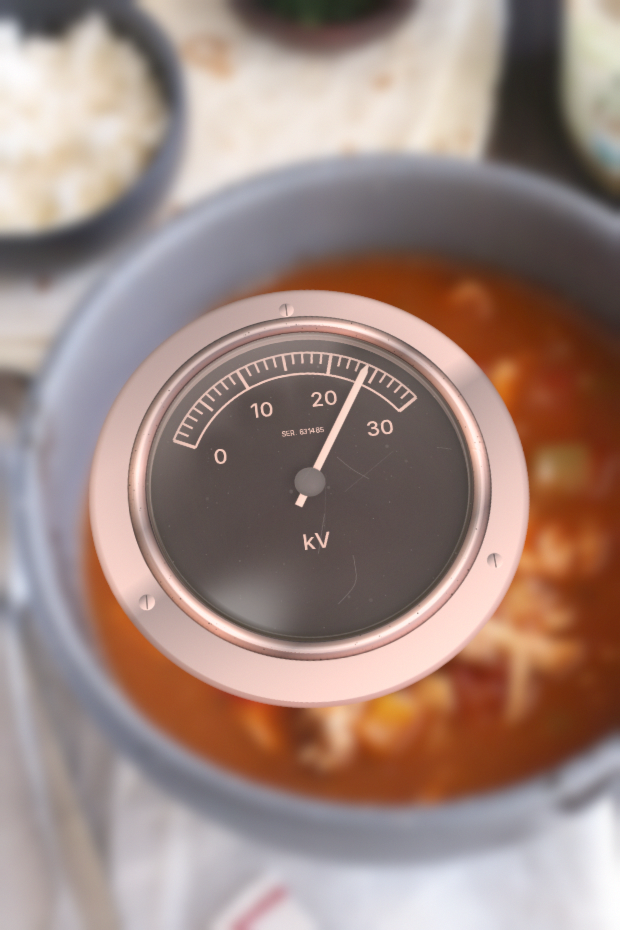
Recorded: value=24 unit=kV
